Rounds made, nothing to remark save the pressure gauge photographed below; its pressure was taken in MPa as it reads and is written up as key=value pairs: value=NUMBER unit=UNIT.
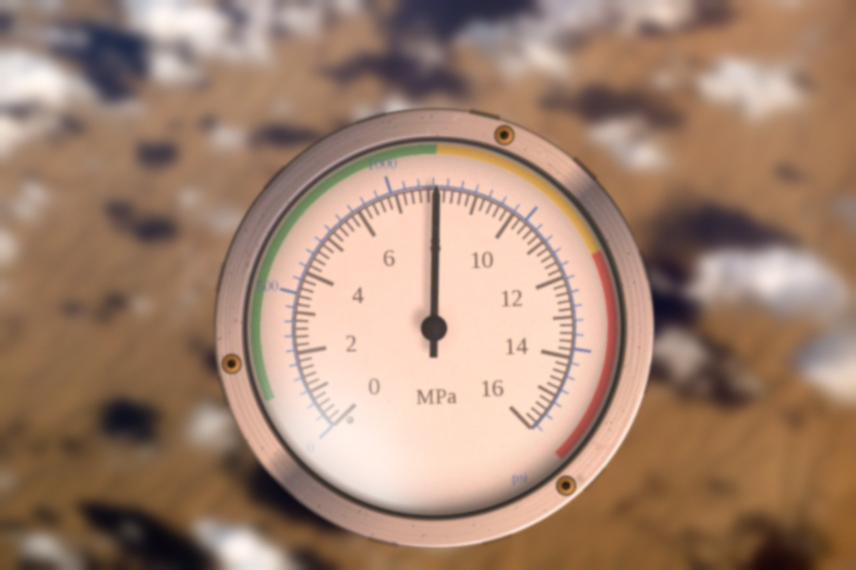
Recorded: value=8 unit=MPa
